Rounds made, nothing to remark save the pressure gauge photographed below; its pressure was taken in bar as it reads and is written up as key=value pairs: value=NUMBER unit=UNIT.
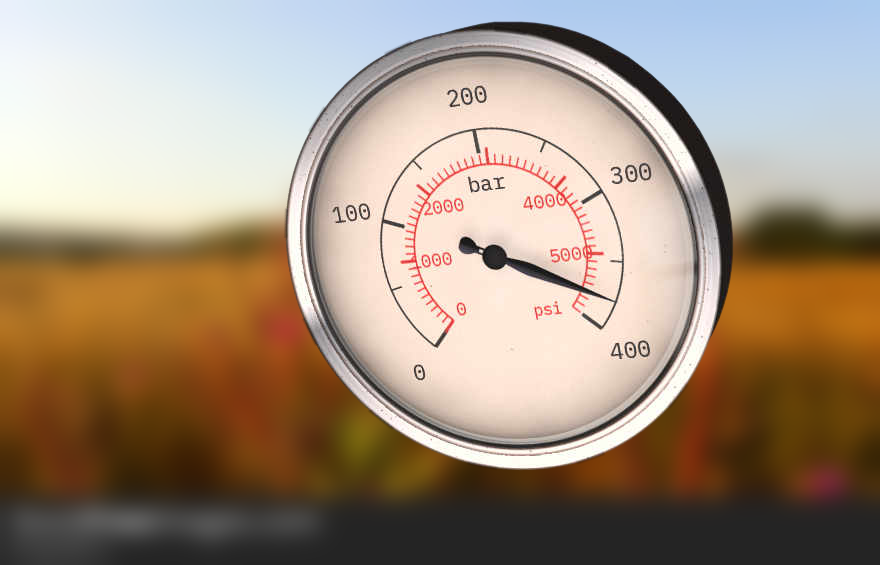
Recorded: value=375 unit=bar
